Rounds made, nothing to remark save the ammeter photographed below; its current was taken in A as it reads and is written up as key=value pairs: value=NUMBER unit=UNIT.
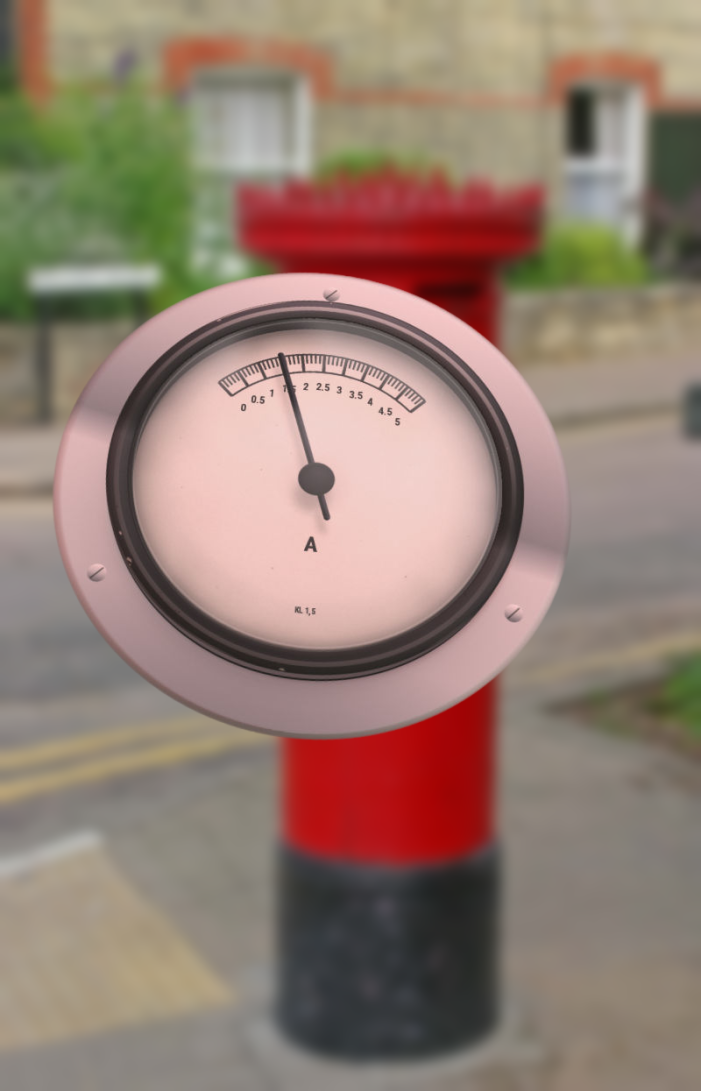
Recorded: value=1.5 unit=A
